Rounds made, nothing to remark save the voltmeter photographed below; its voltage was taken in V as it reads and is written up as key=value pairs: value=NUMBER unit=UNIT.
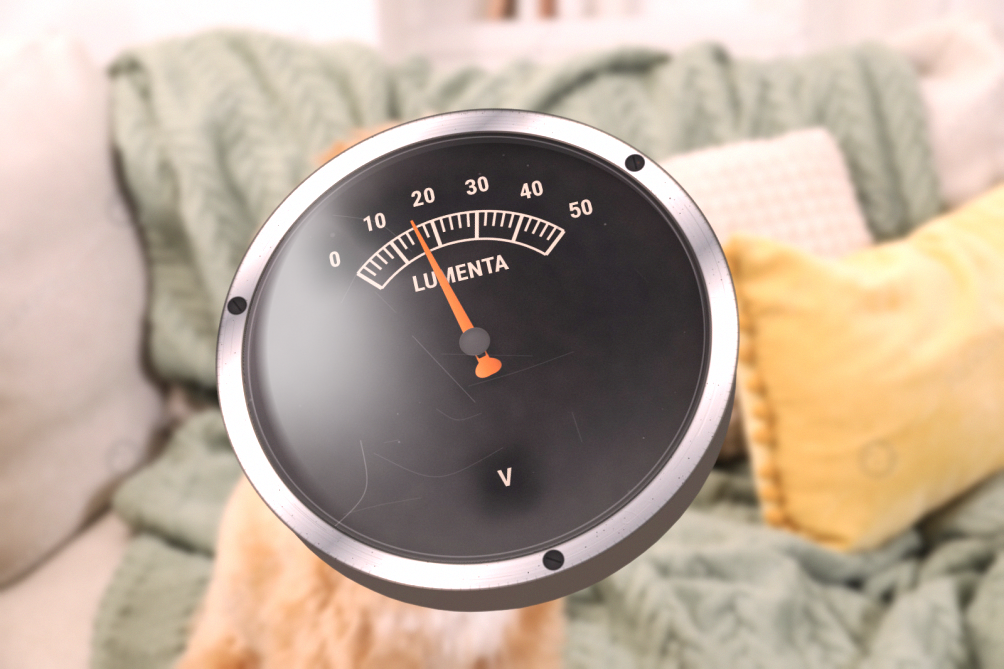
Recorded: value=16 unit=V
